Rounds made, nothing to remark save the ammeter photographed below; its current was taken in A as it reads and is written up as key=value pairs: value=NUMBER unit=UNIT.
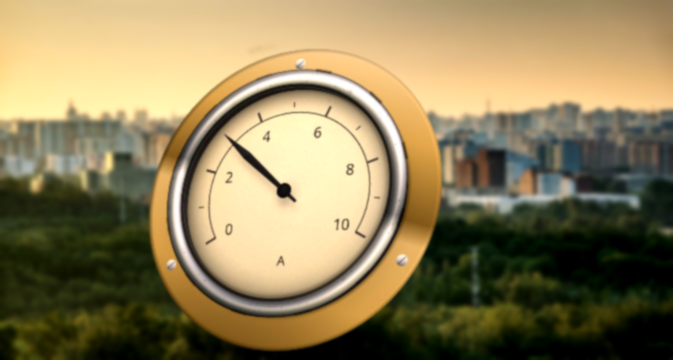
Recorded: value=3 unit=A
